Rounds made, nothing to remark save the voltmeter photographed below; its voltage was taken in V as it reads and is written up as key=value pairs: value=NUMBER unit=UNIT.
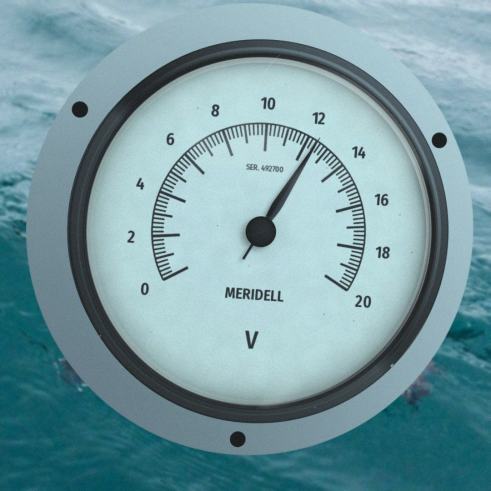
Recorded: value=12.4 unit=V
